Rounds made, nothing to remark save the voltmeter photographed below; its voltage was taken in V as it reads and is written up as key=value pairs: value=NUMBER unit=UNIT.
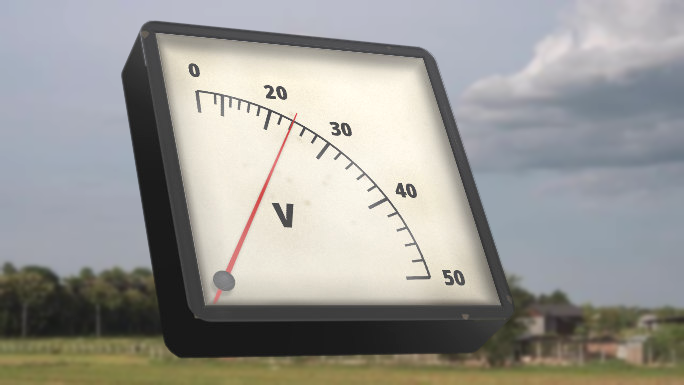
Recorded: value=24 unit=V
